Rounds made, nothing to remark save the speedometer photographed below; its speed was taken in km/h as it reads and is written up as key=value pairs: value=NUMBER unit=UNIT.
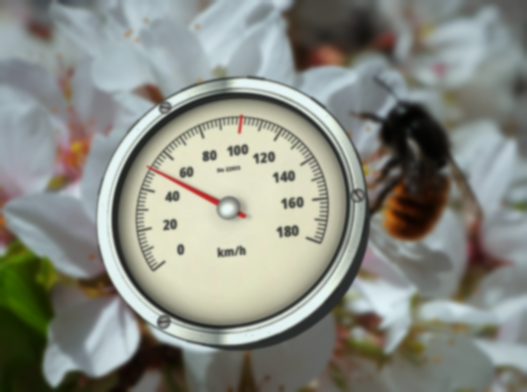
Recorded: value=50 unit=km/h
